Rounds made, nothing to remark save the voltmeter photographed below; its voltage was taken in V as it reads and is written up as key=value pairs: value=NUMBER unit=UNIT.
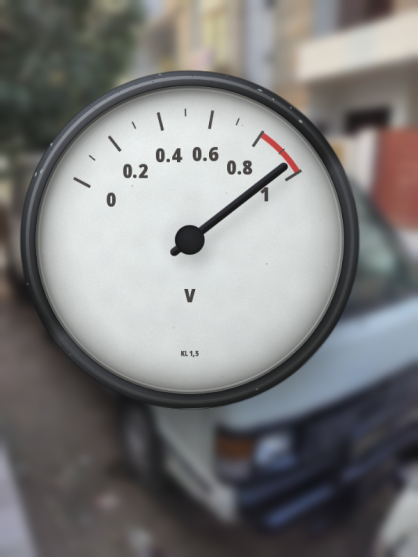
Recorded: value=0.95 unit=V
